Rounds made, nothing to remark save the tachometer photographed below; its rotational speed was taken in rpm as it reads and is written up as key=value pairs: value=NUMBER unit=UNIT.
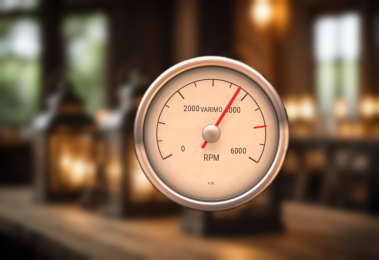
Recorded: value=3750 unit=rpm
